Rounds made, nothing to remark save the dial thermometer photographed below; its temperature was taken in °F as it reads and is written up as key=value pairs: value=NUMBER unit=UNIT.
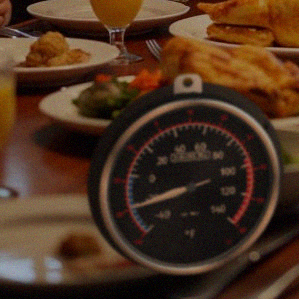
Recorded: value=-20 unit=°F
